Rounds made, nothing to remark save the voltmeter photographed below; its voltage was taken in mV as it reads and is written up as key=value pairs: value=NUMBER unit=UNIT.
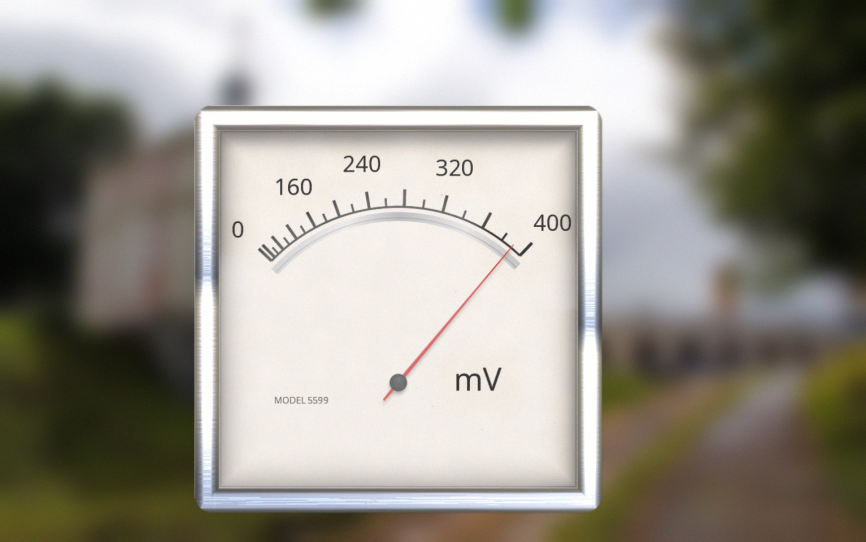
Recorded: value=390 unit=mV
